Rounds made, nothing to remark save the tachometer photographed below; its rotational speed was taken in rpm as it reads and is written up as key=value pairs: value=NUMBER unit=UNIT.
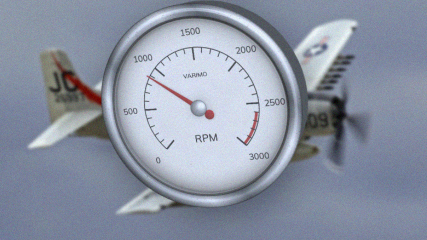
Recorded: value=900 unit=rpm
